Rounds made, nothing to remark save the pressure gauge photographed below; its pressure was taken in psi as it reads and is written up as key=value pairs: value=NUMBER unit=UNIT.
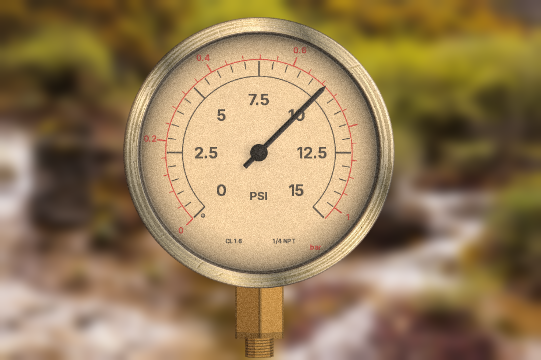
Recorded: value=10 unit=psi
